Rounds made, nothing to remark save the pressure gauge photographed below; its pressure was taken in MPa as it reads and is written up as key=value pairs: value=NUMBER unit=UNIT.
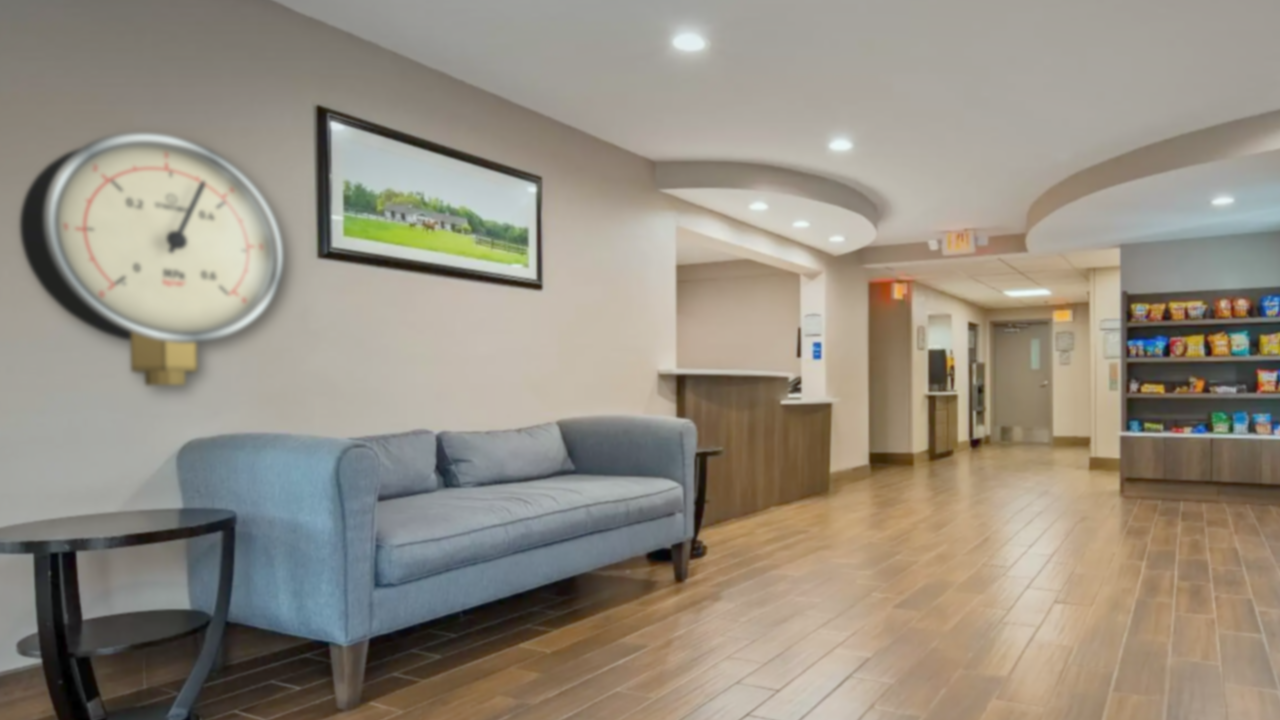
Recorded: value=0.35 unit=MPa
